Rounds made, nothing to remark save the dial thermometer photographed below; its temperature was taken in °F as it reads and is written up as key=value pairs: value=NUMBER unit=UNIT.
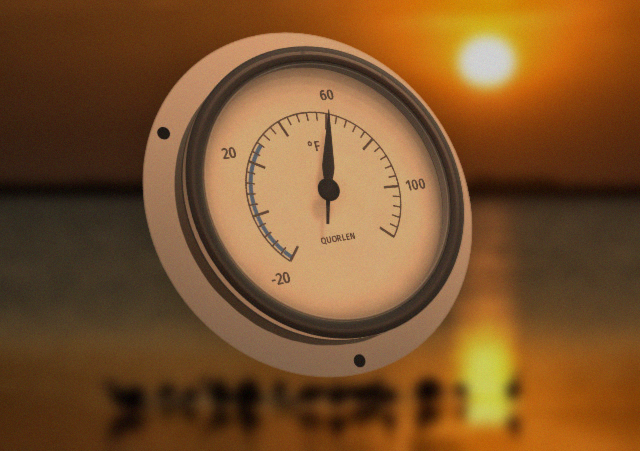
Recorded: value=60 unit=°F
